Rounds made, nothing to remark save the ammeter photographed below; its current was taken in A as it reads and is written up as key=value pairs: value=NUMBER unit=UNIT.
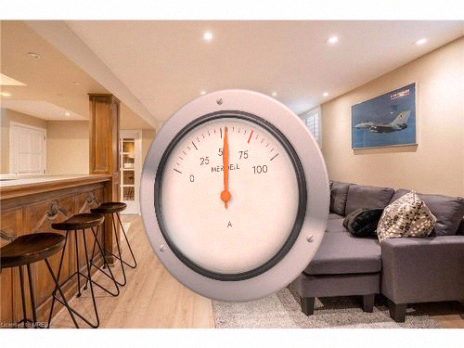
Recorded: value=55 unit=A
